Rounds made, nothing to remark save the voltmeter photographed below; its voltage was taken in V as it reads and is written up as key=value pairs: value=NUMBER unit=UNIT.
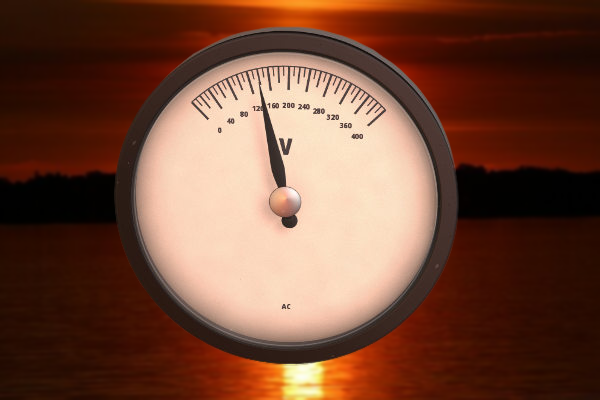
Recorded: value=140 unit=V
